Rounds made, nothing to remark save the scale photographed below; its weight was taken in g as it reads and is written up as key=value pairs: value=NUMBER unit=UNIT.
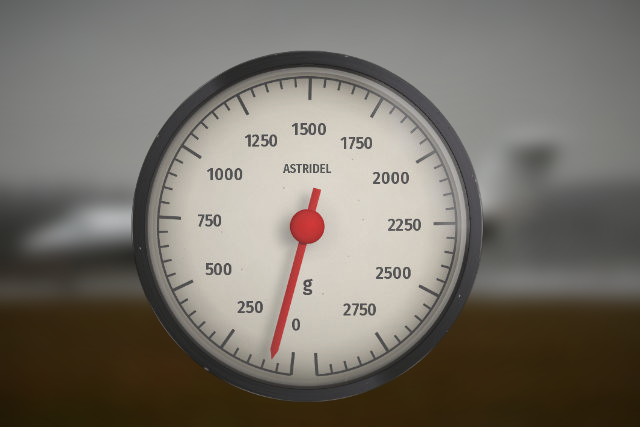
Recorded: value=75 unit=g
